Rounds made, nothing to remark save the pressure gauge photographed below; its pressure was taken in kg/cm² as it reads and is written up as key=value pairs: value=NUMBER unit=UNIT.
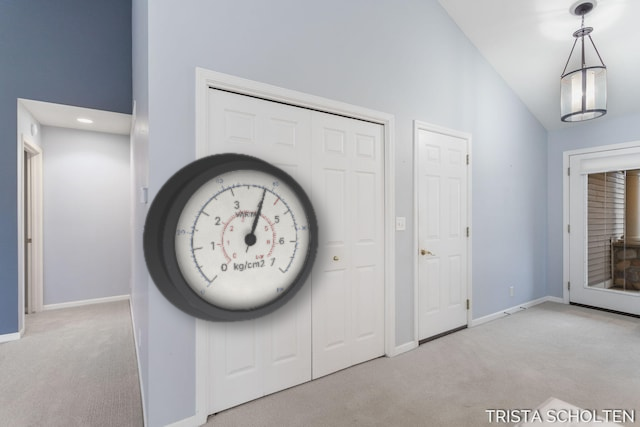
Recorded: value=4 unit=kg/cm²
